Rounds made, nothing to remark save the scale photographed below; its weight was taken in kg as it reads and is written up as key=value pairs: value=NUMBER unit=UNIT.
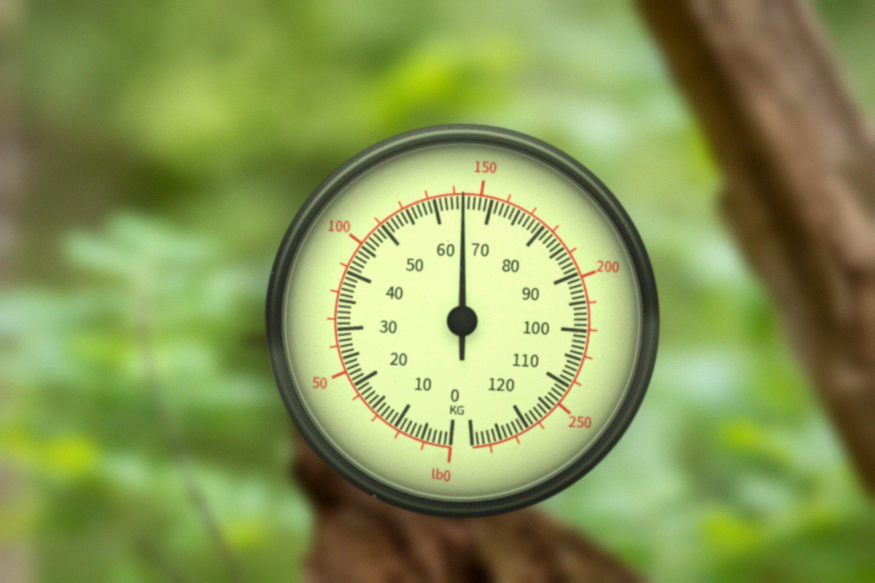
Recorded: value=65 unit=kg
